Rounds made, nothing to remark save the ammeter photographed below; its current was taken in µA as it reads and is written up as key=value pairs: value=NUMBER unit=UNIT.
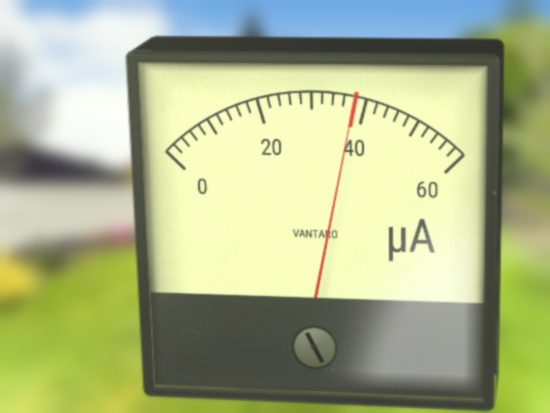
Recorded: value=38 unit=µA
